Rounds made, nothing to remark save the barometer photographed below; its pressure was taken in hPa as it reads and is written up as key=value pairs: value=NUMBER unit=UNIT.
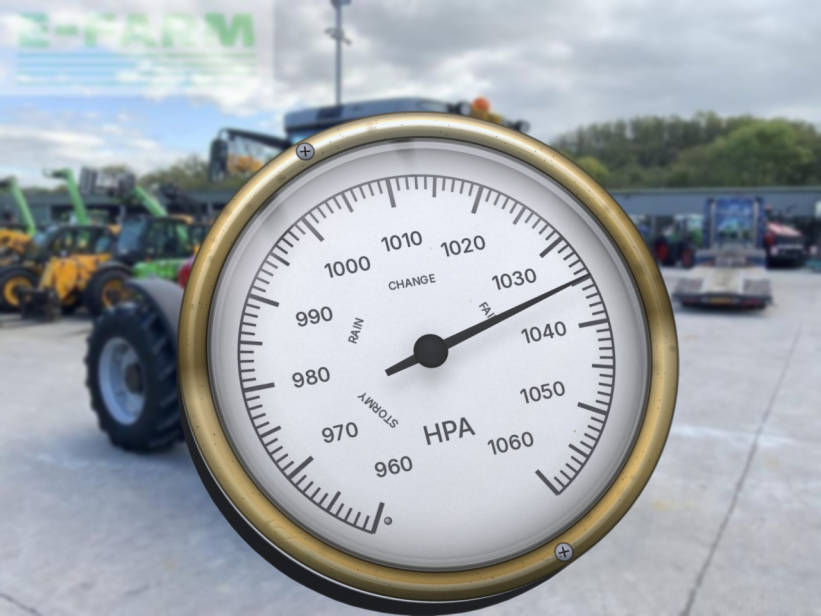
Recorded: value=1035 unit=hPa
